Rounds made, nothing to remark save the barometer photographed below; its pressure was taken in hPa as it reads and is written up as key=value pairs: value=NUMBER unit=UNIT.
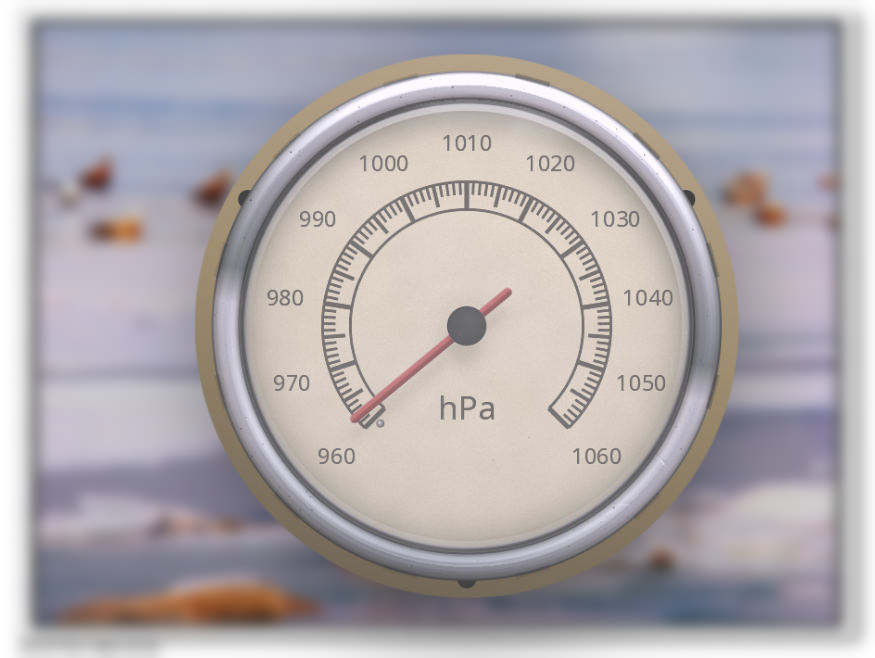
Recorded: value=962 unit=hPa
